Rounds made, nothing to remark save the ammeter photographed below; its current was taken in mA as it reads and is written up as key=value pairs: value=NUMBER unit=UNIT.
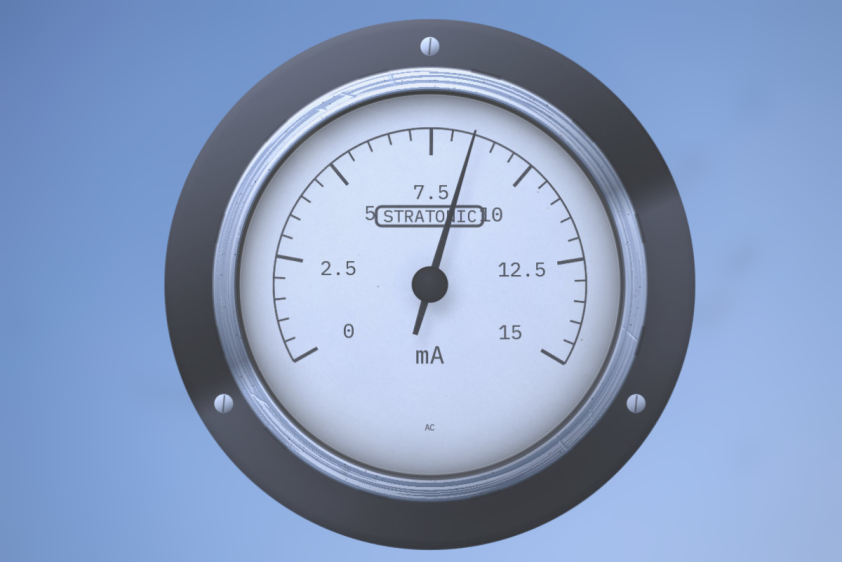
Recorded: value=8.5 unit=mA
